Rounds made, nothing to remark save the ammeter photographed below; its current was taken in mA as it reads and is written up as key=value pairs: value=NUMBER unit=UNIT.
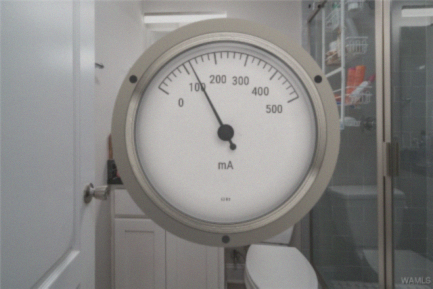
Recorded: value=120 unit=mA
